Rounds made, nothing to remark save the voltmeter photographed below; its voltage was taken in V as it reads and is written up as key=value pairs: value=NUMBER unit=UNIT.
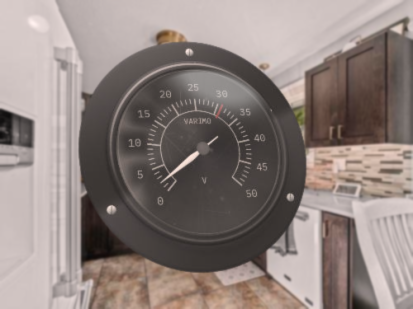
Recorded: value=2 unit=V
